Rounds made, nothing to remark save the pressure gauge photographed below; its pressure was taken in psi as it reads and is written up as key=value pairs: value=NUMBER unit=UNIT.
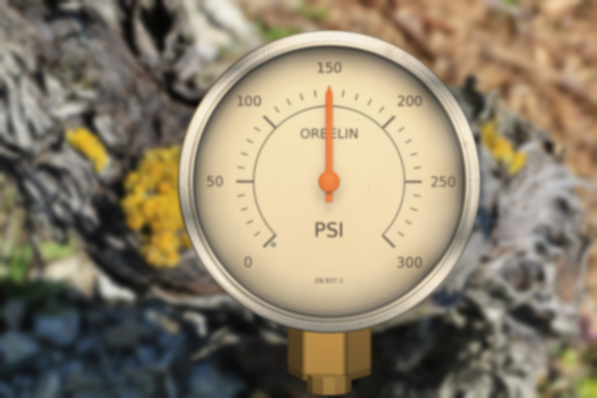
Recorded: value=150 unit=psi
